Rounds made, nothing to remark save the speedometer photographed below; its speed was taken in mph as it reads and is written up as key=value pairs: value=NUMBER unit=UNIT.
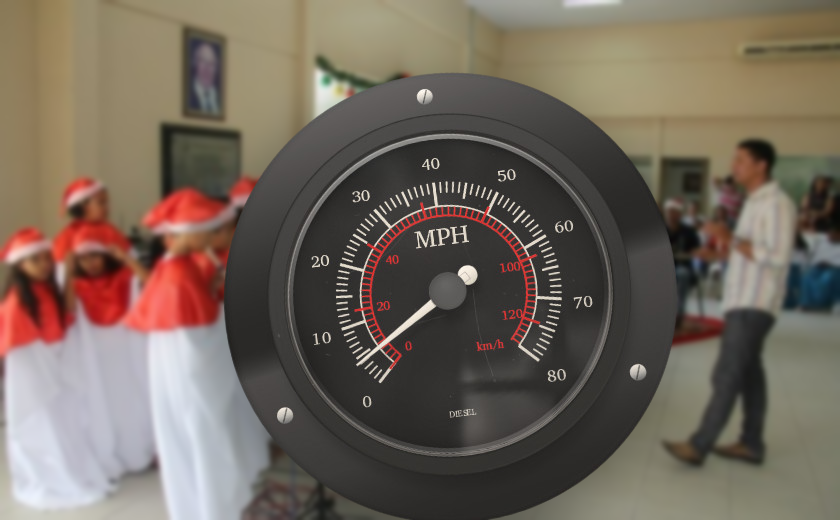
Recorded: value=4 unit=mph
